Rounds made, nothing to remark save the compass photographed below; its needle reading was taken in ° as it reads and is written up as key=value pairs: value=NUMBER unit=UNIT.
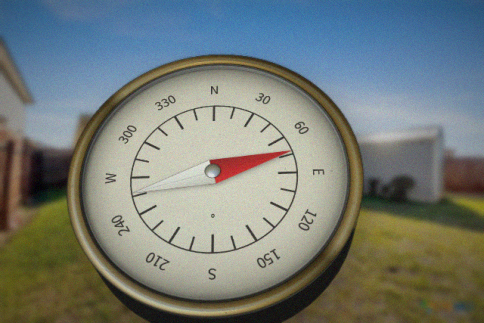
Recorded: value=75 unit=°
